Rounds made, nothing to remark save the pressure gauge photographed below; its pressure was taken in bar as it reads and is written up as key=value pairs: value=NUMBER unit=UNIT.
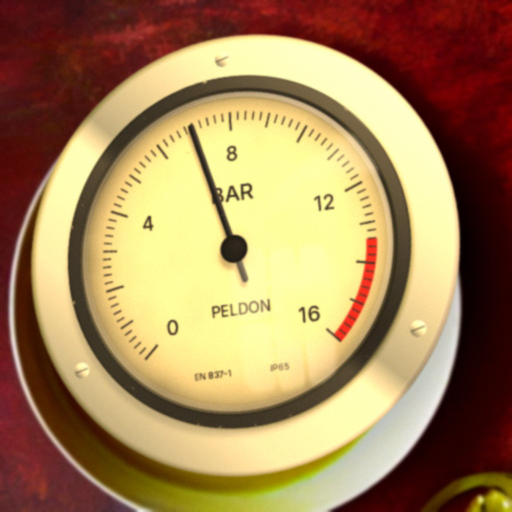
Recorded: value=7 unit=bar
